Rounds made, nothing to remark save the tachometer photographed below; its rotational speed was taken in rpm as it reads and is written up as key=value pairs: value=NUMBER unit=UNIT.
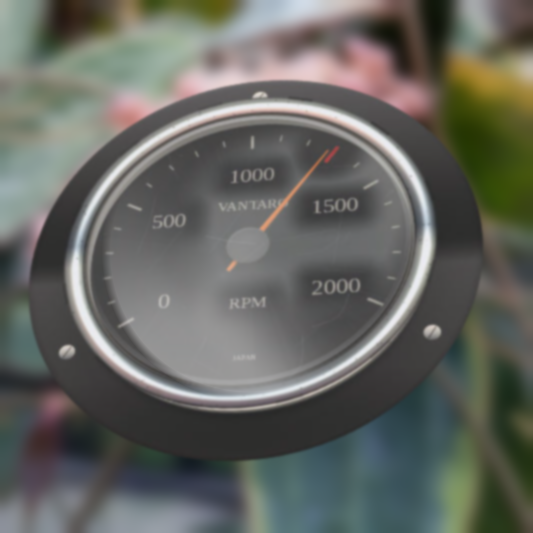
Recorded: value=1300 unit=rpm
